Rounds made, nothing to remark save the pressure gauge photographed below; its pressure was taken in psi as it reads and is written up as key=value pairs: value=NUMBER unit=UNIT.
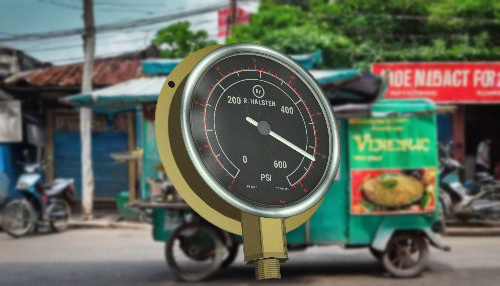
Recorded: value=525 unit=psi
